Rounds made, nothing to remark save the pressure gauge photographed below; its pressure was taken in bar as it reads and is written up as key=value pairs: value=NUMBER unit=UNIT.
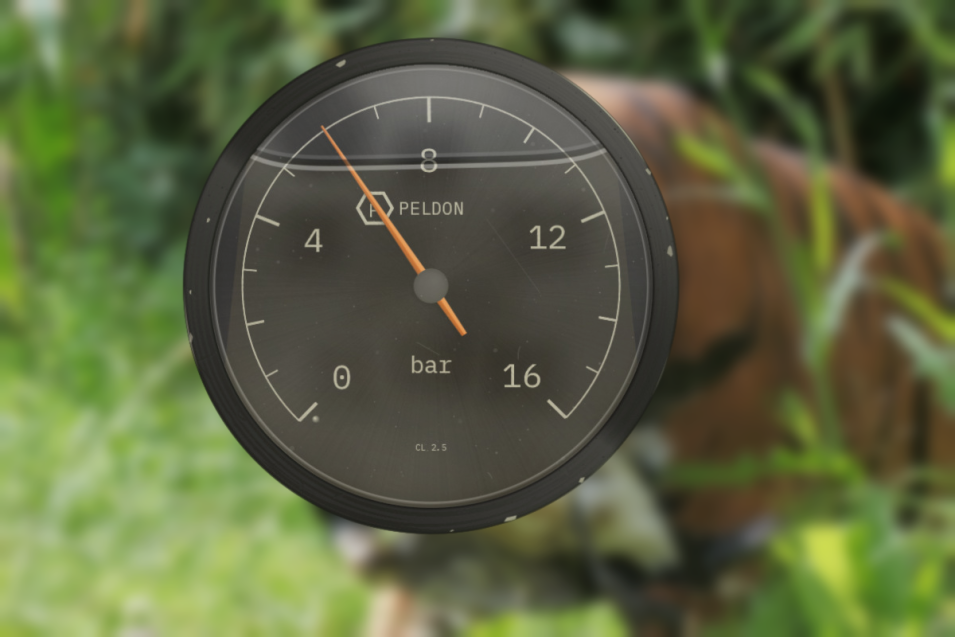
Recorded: value=6 unit=bar
